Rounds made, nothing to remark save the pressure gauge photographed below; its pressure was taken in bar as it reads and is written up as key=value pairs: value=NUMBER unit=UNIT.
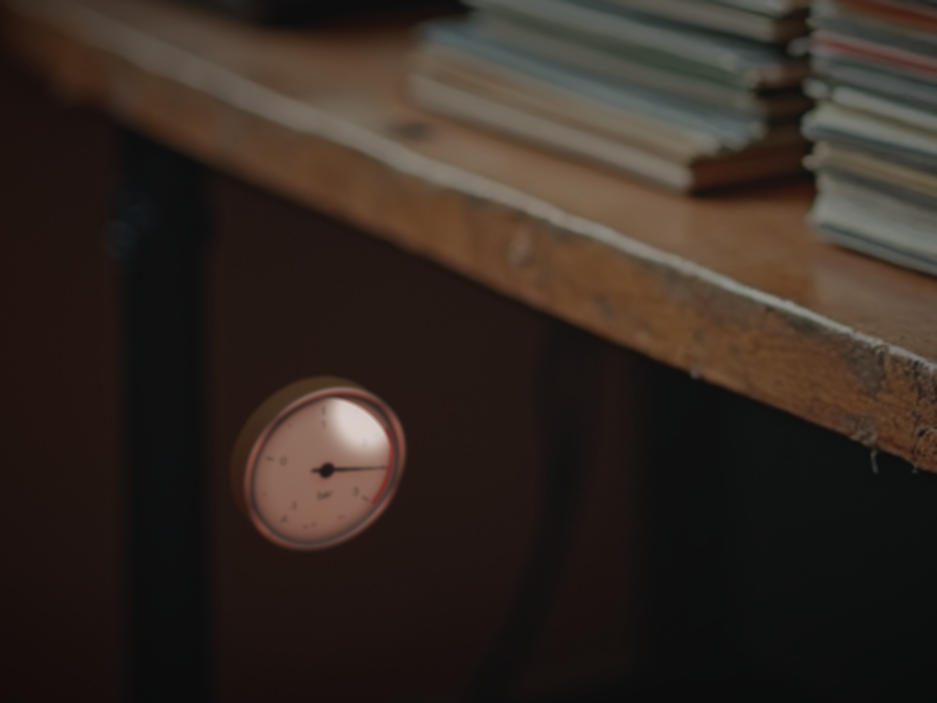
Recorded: value=2.5 unit=bar
